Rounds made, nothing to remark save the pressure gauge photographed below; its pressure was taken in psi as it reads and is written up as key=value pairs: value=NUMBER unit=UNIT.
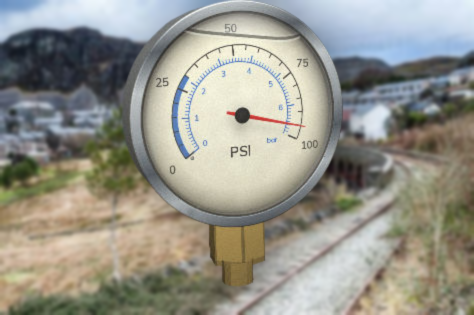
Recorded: value=95 unit=psi
